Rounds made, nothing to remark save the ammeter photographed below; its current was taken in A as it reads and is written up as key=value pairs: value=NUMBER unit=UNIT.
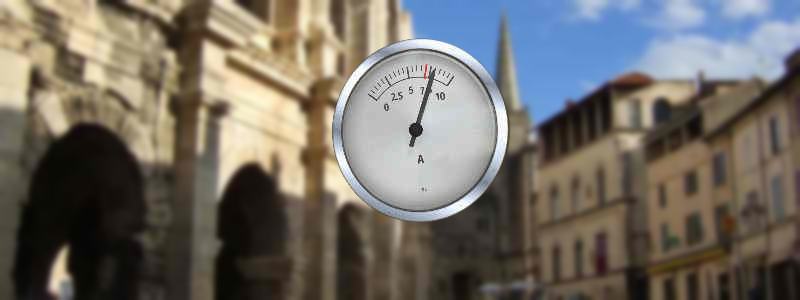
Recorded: value=8 unit=A
